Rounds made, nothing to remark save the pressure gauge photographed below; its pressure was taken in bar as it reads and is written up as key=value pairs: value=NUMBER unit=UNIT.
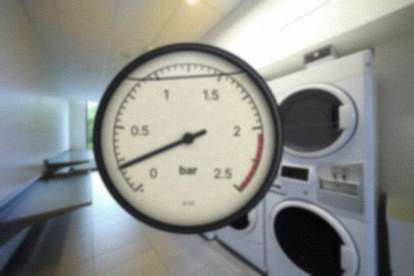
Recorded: value=0.2 unit=bar
